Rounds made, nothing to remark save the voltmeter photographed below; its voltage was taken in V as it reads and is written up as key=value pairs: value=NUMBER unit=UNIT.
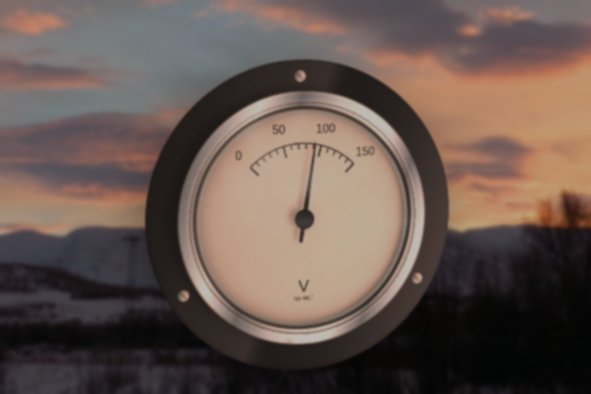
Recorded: value=90 unit=V
